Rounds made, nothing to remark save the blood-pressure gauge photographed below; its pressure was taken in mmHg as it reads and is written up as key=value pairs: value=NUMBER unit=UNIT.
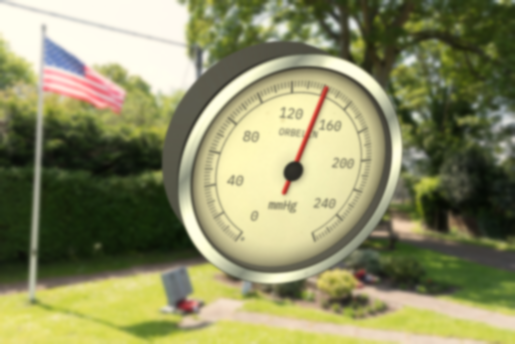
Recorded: value=140 unit=mmHg
